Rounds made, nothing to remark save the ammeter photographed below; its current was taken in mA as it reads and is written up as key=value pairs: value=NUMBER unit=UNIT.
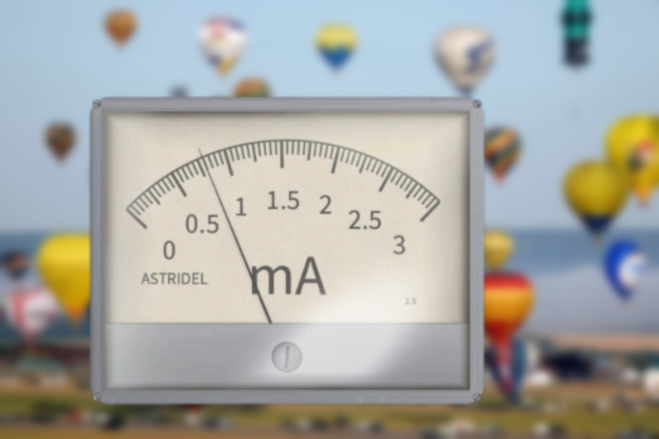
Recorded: value=0.8 unit=mA
